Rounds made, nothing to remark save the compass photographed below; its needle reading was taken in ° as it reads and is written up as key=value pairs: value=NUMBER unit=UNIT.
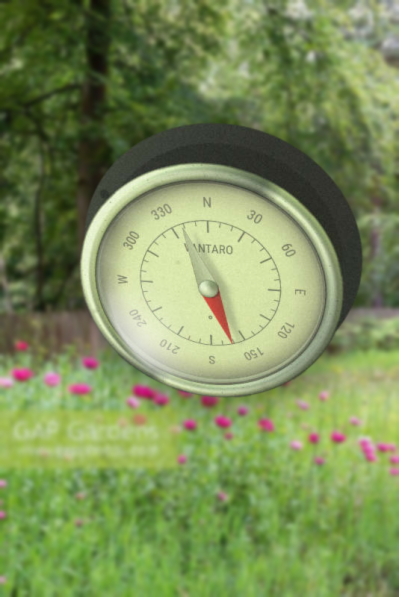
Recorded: value=160 unit=°
